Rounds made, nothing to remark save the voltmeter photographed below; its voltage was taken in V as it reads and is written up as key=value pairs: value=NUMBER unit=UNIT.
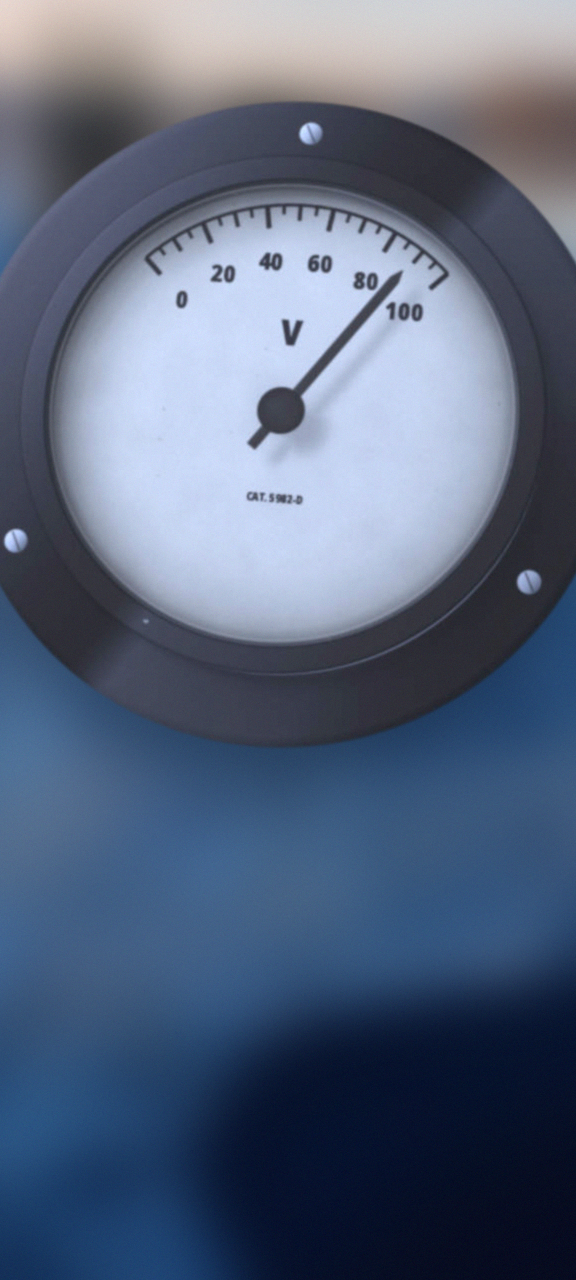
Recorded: value=90 unit=V
